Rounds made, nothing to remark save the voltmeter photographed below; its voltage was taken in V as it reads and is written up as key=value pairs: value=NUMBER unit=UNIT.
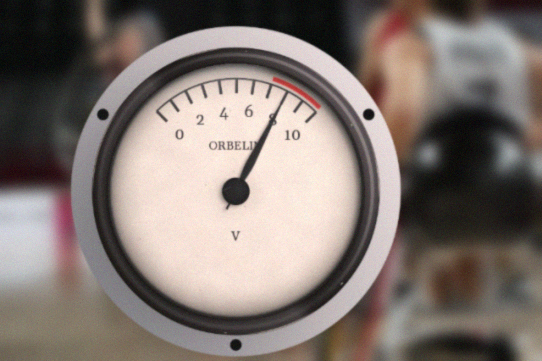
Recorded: value=8 unit=V
